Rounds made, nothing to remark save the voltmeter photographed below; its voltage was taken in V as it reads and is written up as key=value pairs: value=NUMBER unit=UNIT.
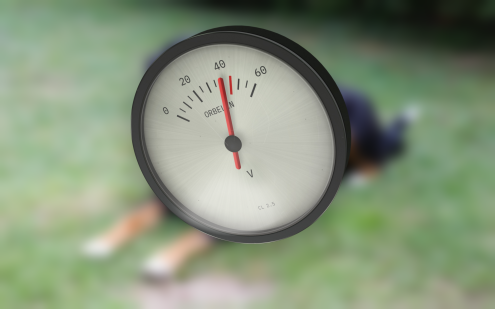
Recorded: value=40 unit=V
